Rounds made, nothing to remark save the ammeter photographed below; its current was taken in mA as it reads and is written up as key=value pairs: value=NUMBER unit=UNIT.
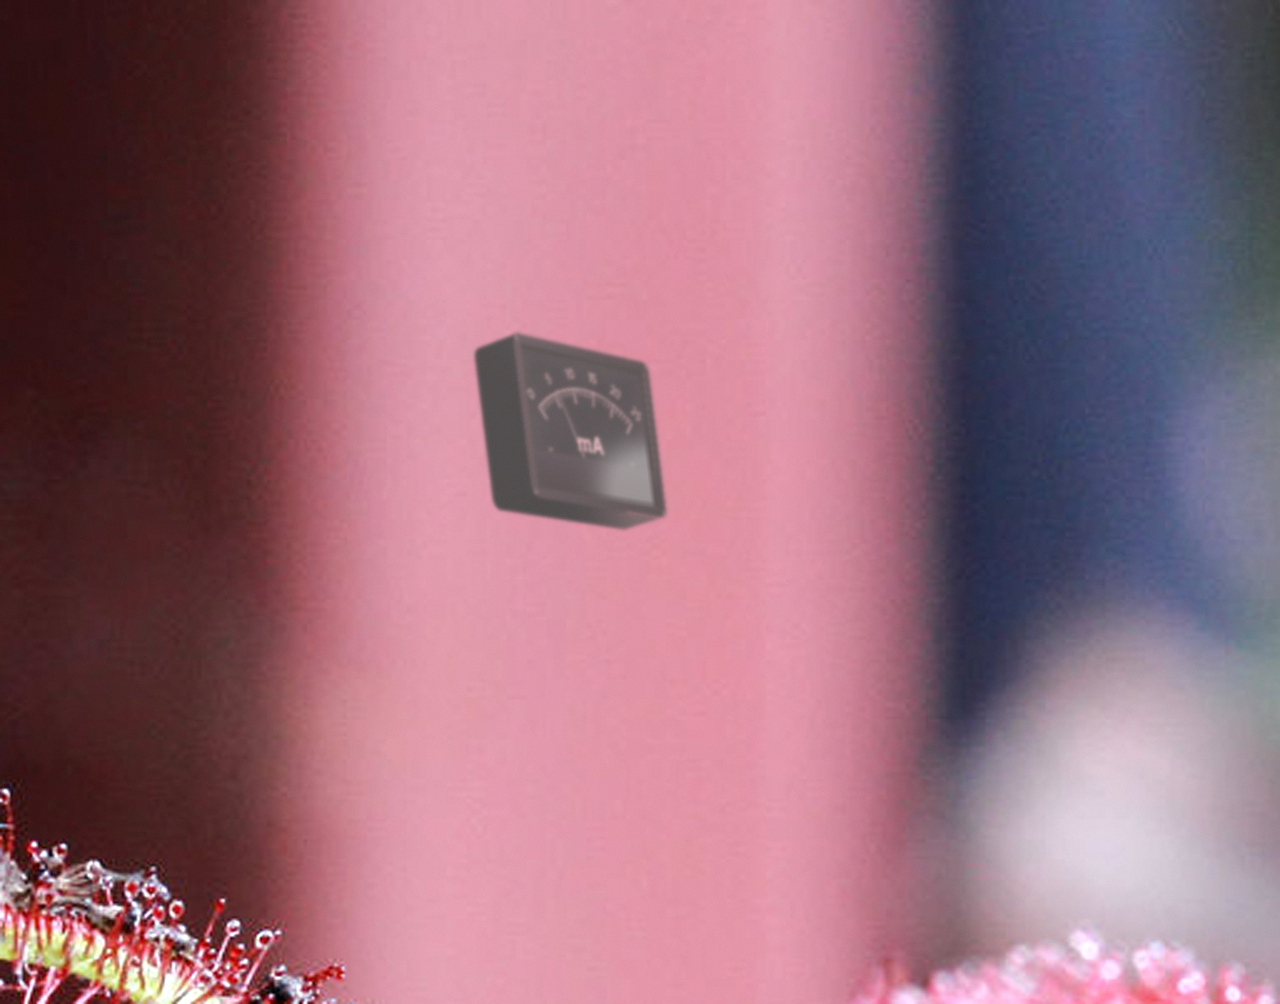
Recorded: value=5 unit=mA
